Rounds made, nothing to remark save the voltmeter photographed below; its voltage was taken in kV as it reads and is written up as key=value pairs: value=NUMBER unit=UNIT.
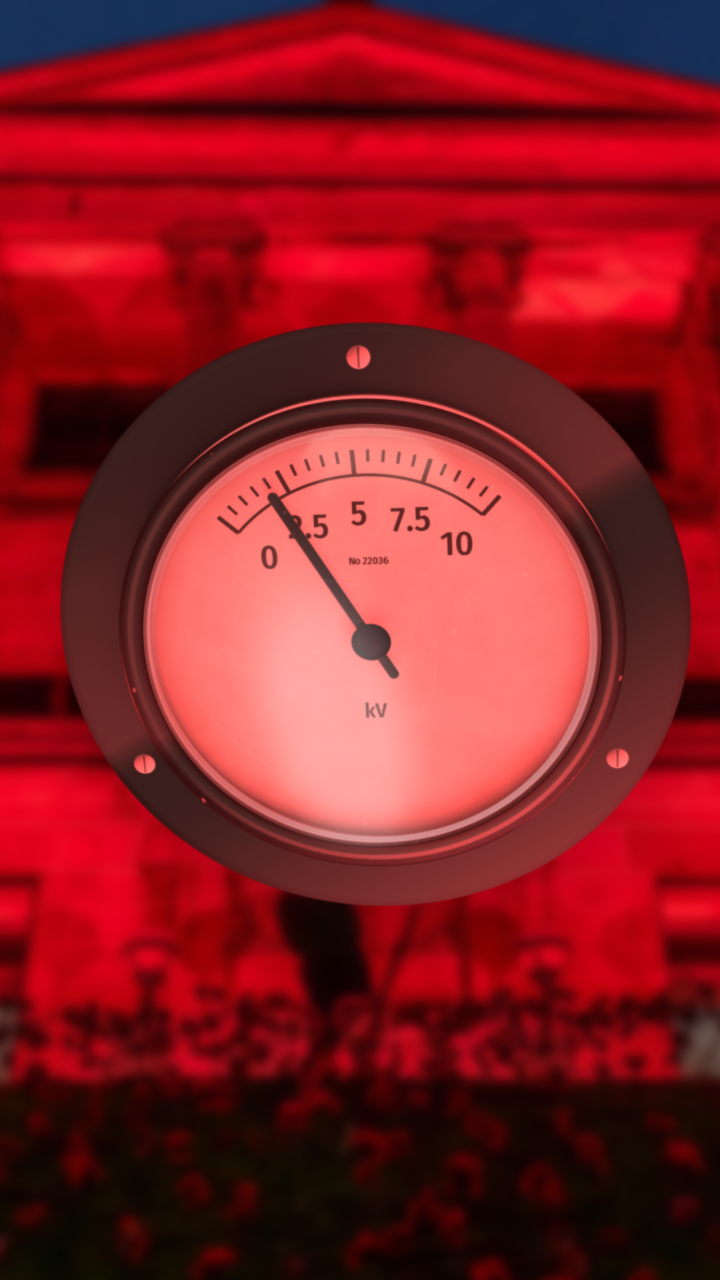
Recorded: value=2 unit=kV
